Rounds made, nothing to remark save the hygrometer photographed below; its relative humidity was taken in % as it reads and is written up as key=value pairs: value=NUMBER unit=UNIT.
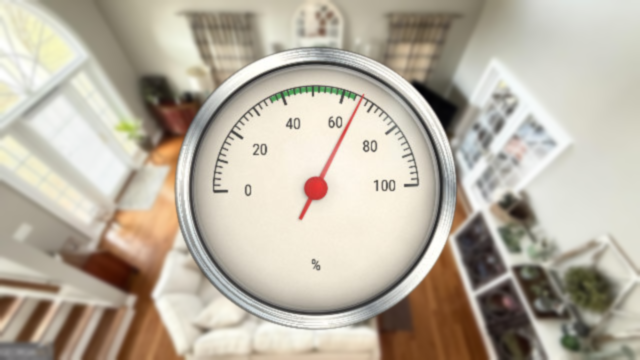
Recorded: value=66 unit=%
